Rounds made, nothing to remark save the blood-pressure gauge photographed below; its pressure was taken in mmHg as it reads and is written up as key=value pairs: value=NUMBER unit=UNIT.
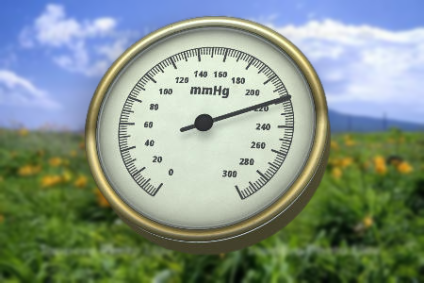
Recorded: value=220 unit=mmHg
